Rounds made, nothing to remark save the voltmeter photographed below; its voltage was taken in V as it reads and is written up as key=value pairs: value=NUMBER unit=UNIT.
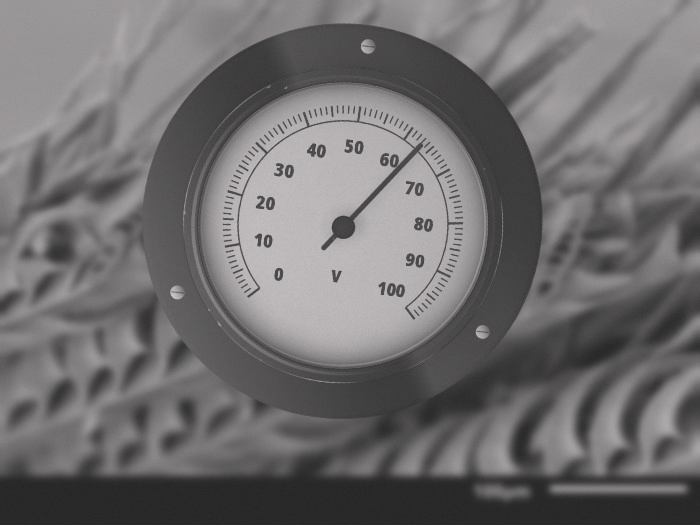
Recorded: value=63 unit=V
